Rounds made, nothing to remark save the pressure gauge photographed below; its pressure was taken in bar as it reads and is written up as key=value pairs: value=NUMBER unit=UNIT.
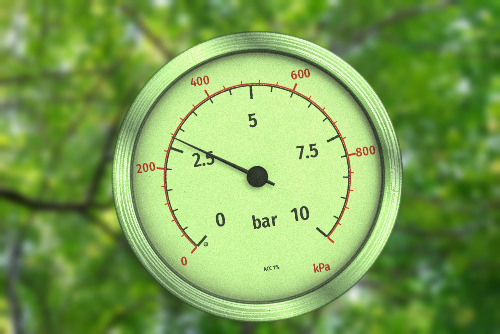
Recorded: value=2.75 unit=bar
